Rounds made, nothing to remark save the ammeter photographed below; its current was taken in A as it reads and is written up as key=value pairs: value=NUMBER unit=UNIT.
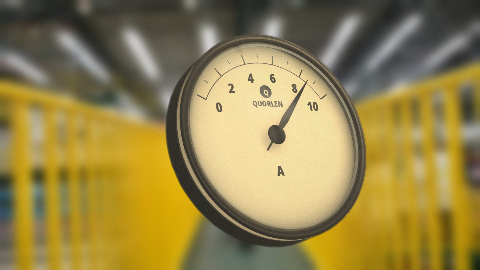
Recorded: value=8.5 unit=A
